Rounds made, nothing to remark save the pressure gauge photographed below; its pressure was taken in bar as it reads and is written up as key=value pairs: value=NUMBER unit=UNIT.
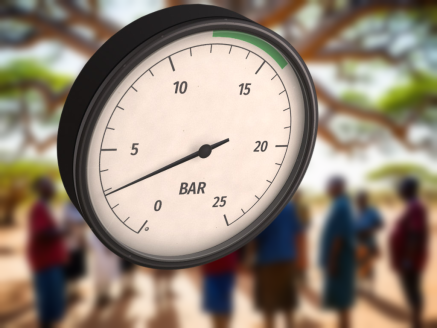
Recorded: value=3 unit=bar
